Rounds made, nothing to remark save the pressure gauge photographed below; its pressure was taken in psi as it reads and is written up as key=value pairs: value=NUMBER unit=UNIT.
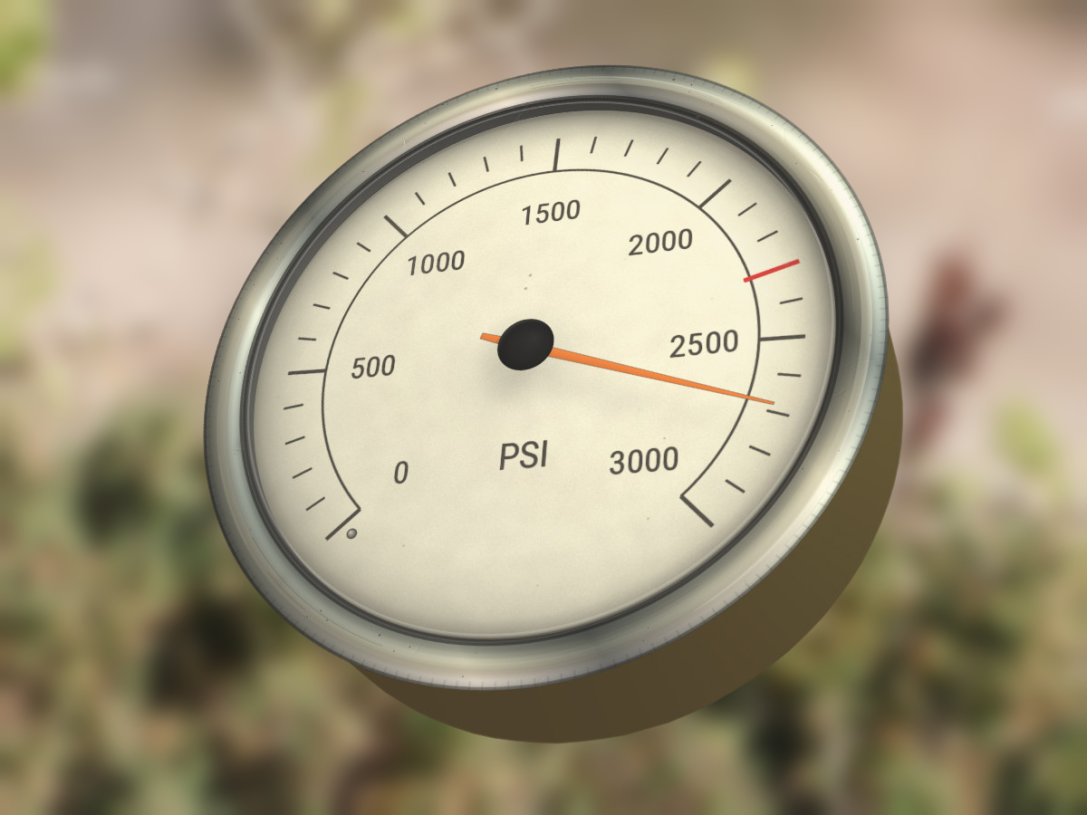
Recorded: value=2700 unit=psi
